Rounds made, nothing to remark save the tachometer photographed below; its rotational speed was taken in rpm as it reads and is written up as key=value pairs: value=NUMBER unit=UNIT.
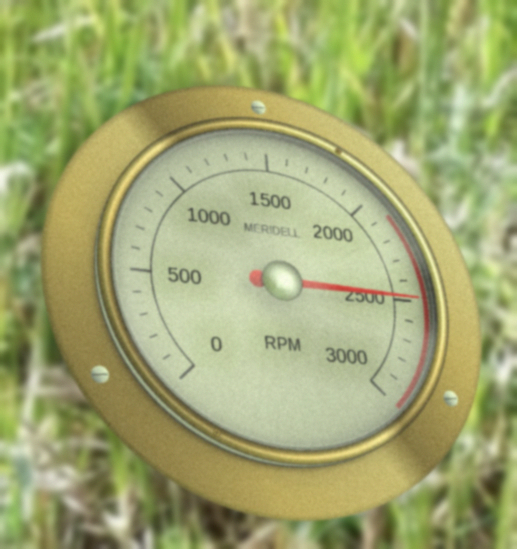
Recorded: value=2500 unit=rpm
